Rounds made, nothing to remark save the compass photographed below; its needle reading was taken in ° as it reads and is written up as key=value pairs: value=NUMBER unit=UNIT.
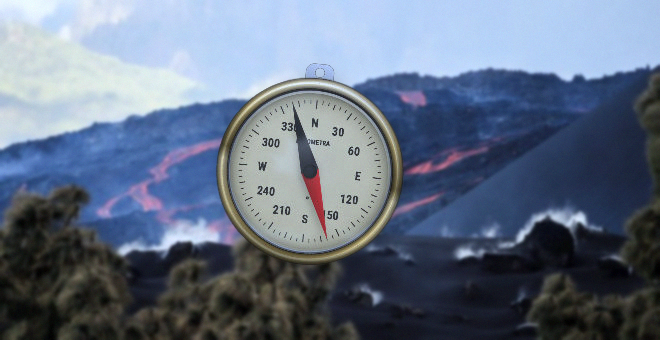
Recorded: value=160 unit=°
